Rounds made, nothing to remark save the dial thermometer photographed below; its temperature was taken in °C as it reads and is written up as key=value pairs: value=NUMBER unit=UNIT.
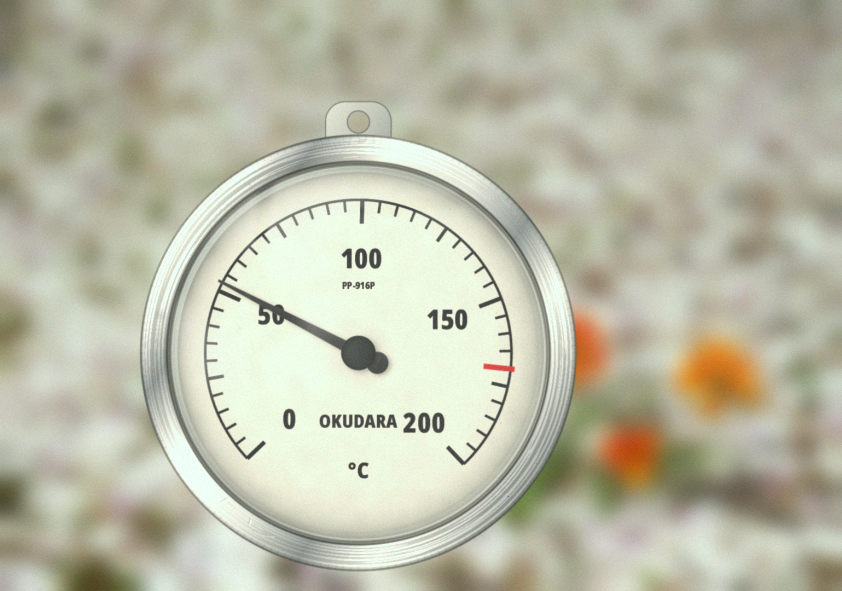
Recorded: value=52.5 unit=°C
